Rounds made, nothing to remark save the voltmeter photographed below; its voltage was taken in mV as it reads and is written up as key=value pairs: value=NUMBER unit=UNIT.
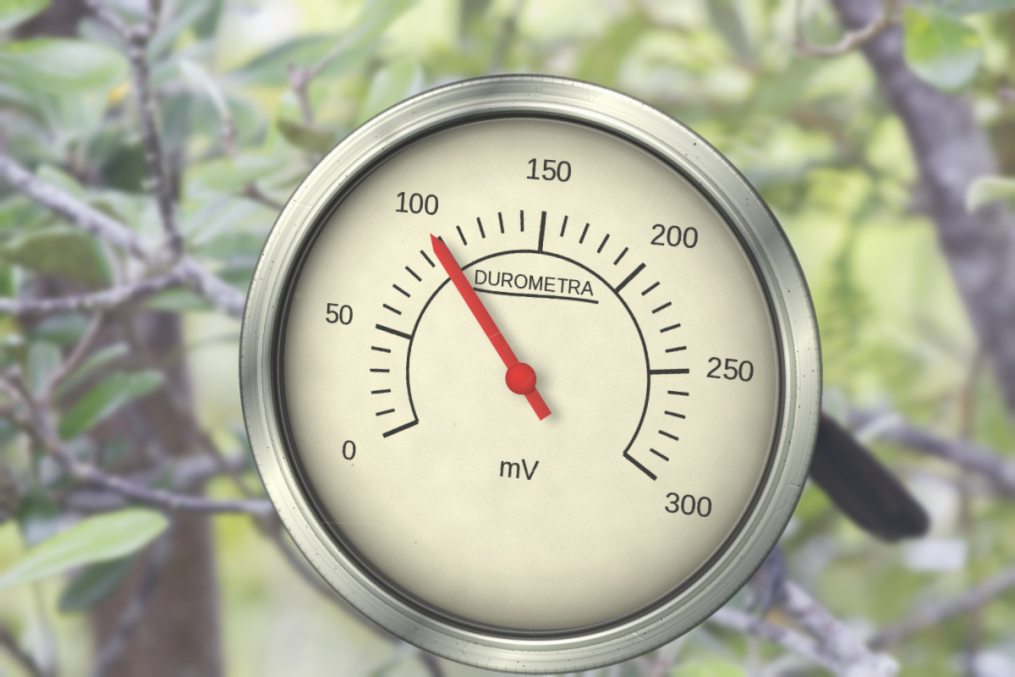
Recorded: value=100 unit=mV
